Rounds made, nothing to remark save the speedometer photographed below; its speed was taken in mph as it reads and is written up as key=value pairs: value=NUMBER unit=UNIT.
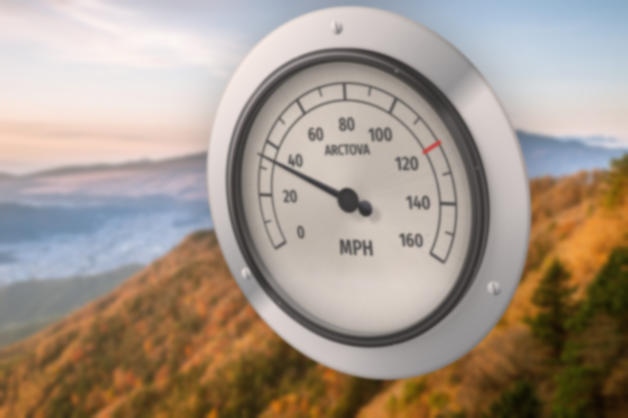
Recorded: value=35 unit=mph
